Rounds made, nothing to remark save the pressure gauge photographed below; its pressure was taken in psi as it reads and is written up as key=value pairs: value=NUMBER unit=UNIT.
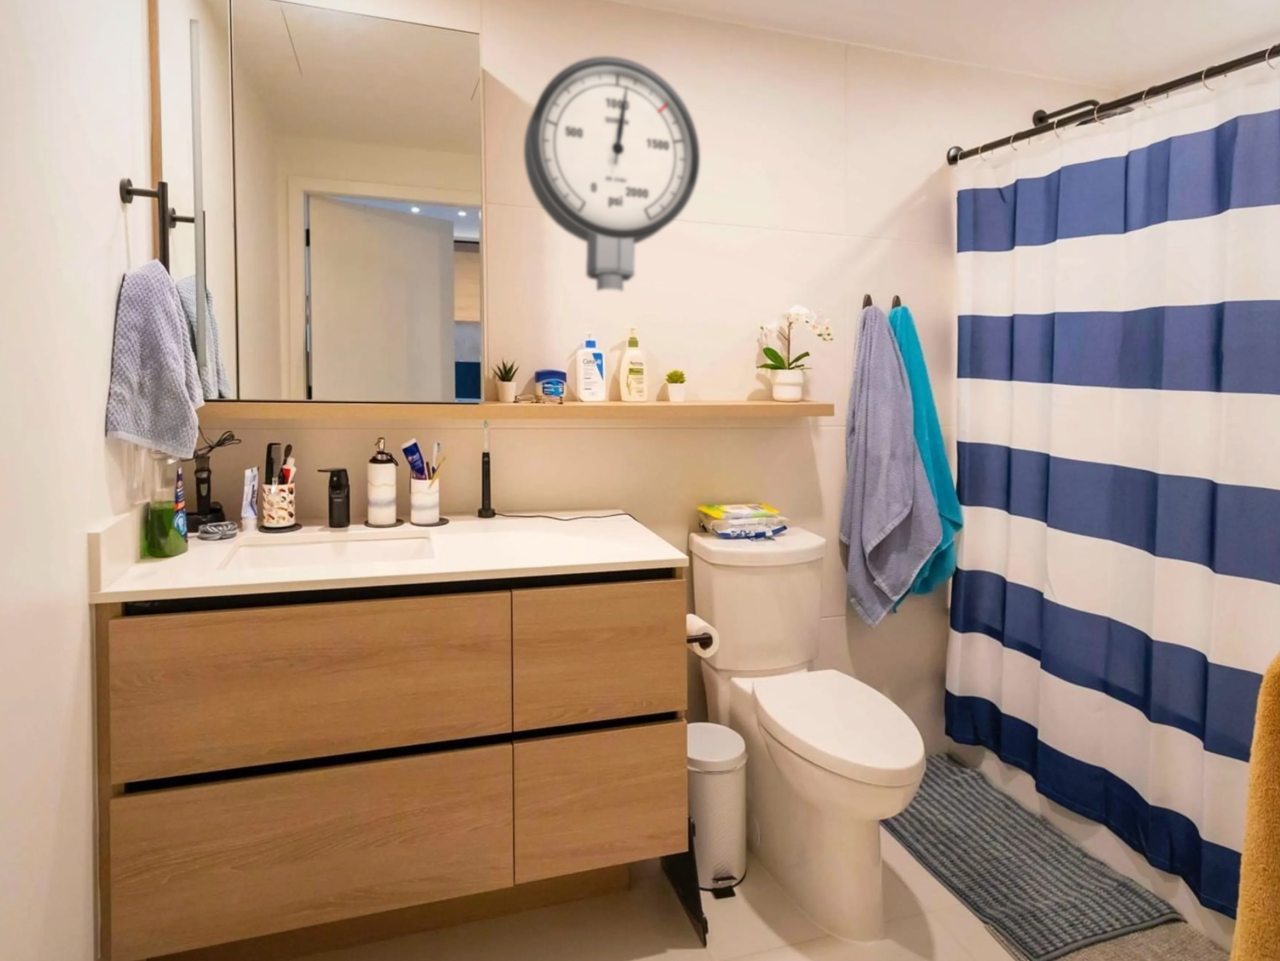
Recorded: value=1050 unit=psi
